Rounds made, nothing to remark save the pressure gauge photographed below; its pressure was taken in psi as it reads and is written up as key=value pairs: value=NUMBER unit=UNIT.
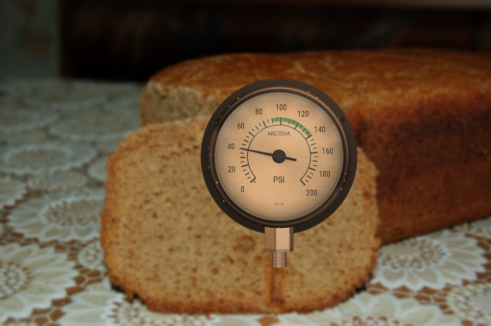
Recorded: value=40 unit=psi
